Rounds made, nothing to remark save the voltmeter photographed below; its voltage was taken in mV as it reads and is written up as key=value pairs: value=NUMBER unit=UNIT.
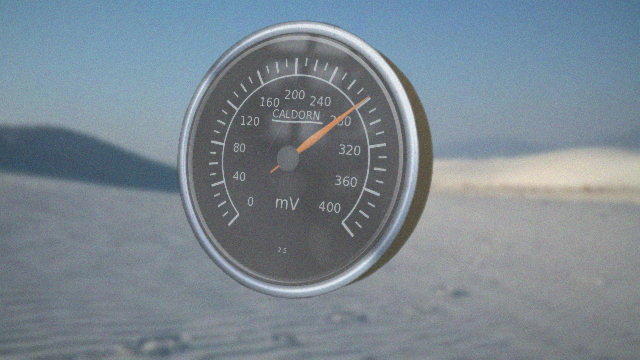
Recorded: value=280 unit=mV
